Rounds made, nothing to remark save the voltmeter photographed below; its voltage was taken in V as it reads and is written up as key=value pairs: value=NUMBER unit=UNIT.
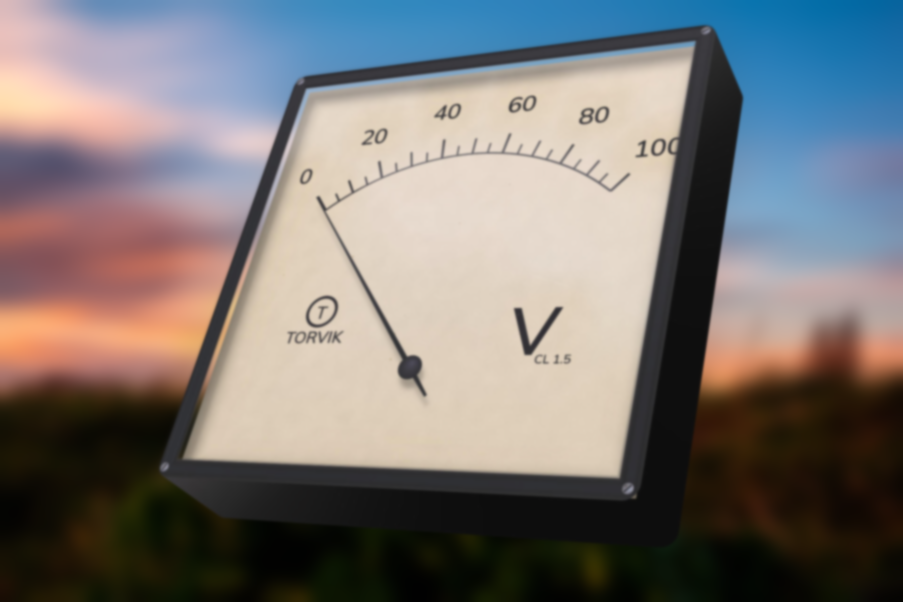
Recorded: value=0 unit=V
